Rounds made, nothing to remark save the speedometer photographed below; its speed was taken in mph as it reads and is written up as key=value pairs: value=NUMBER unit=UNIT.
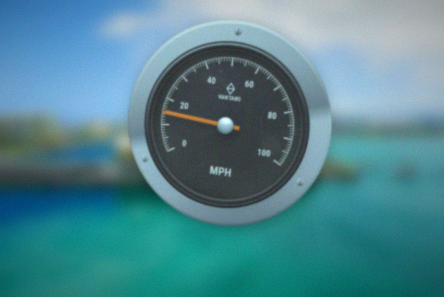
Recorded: value=15 unit=mph
